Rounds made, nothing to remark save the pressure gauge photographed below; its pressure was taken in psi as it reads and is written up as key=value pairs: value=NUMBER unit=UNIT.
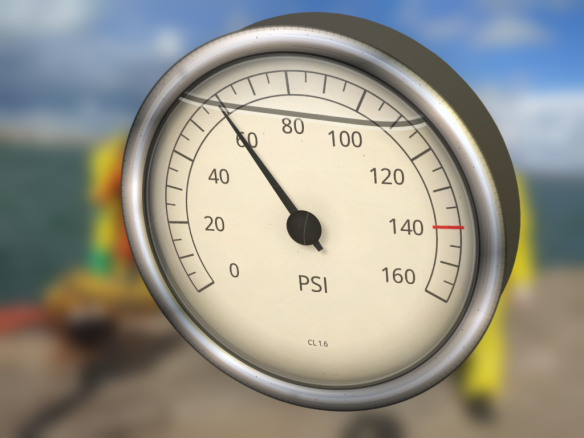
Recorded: value=60 unit=psi
